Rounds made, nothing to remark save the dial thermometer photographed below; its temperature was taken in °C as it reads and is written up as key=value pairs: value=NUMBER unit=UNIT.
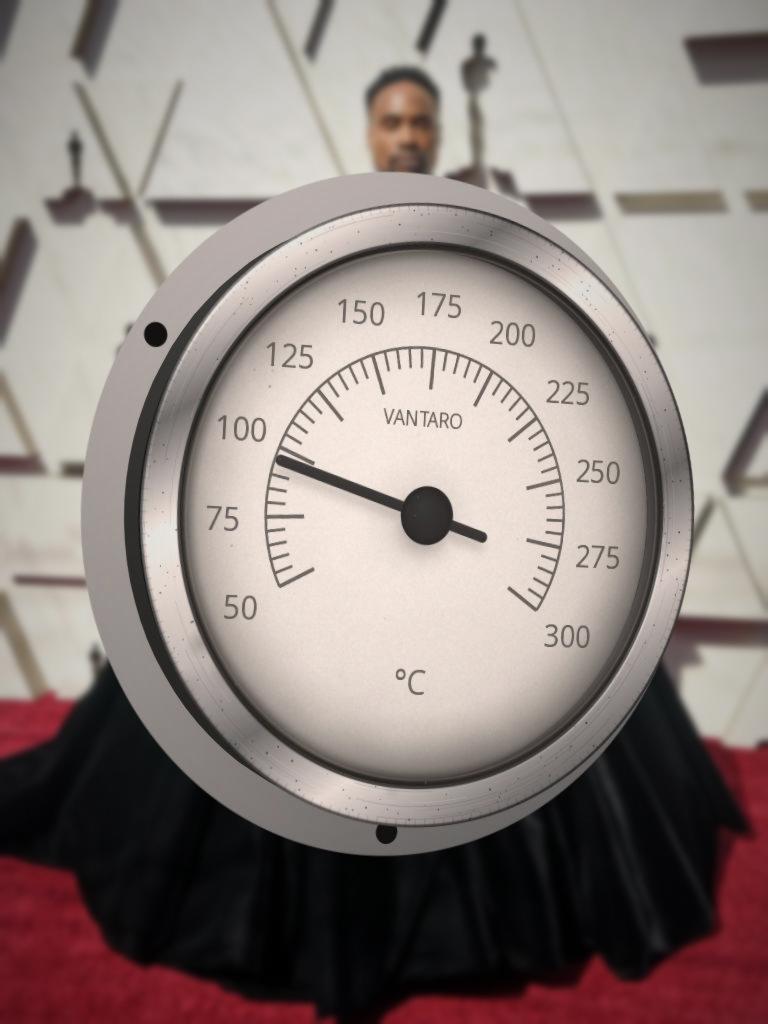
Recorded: value=95 unit=°C
